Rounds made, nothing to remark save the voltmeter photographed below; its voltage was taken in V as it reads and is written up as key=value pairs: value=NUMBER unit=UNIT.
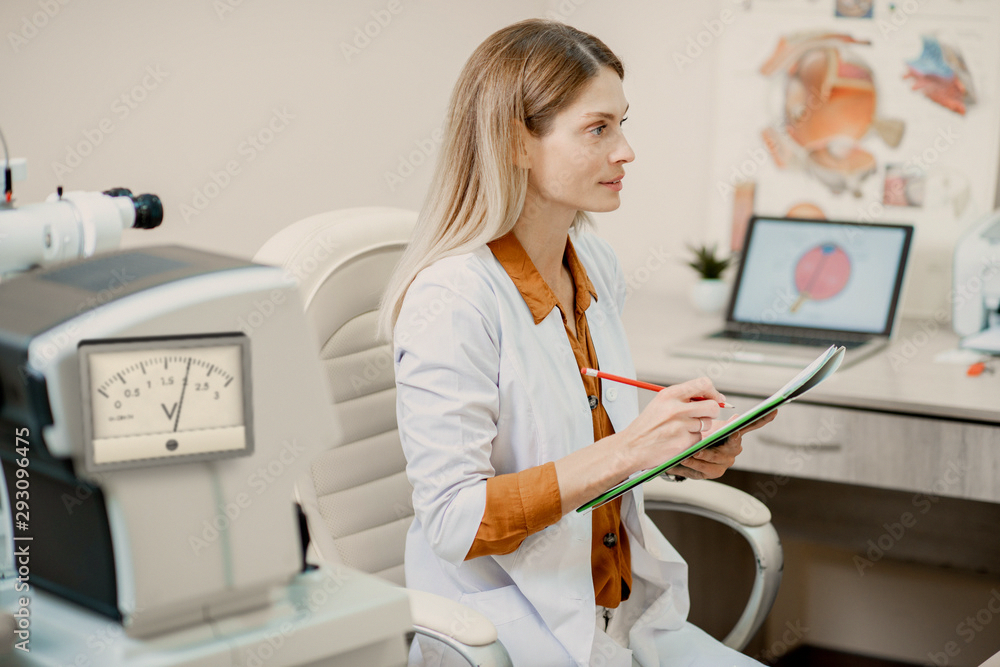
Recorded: value=2 unit=V
